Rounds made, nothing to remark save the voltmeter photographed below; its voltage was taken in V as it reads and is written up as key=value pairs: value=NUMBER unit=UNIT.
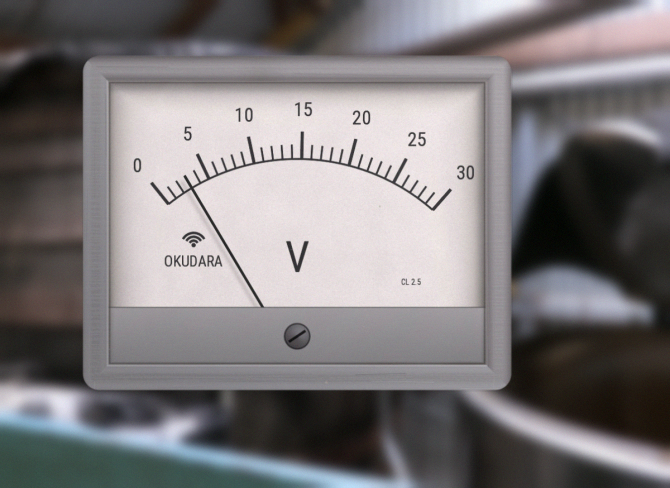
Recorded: value=3 unit=V
